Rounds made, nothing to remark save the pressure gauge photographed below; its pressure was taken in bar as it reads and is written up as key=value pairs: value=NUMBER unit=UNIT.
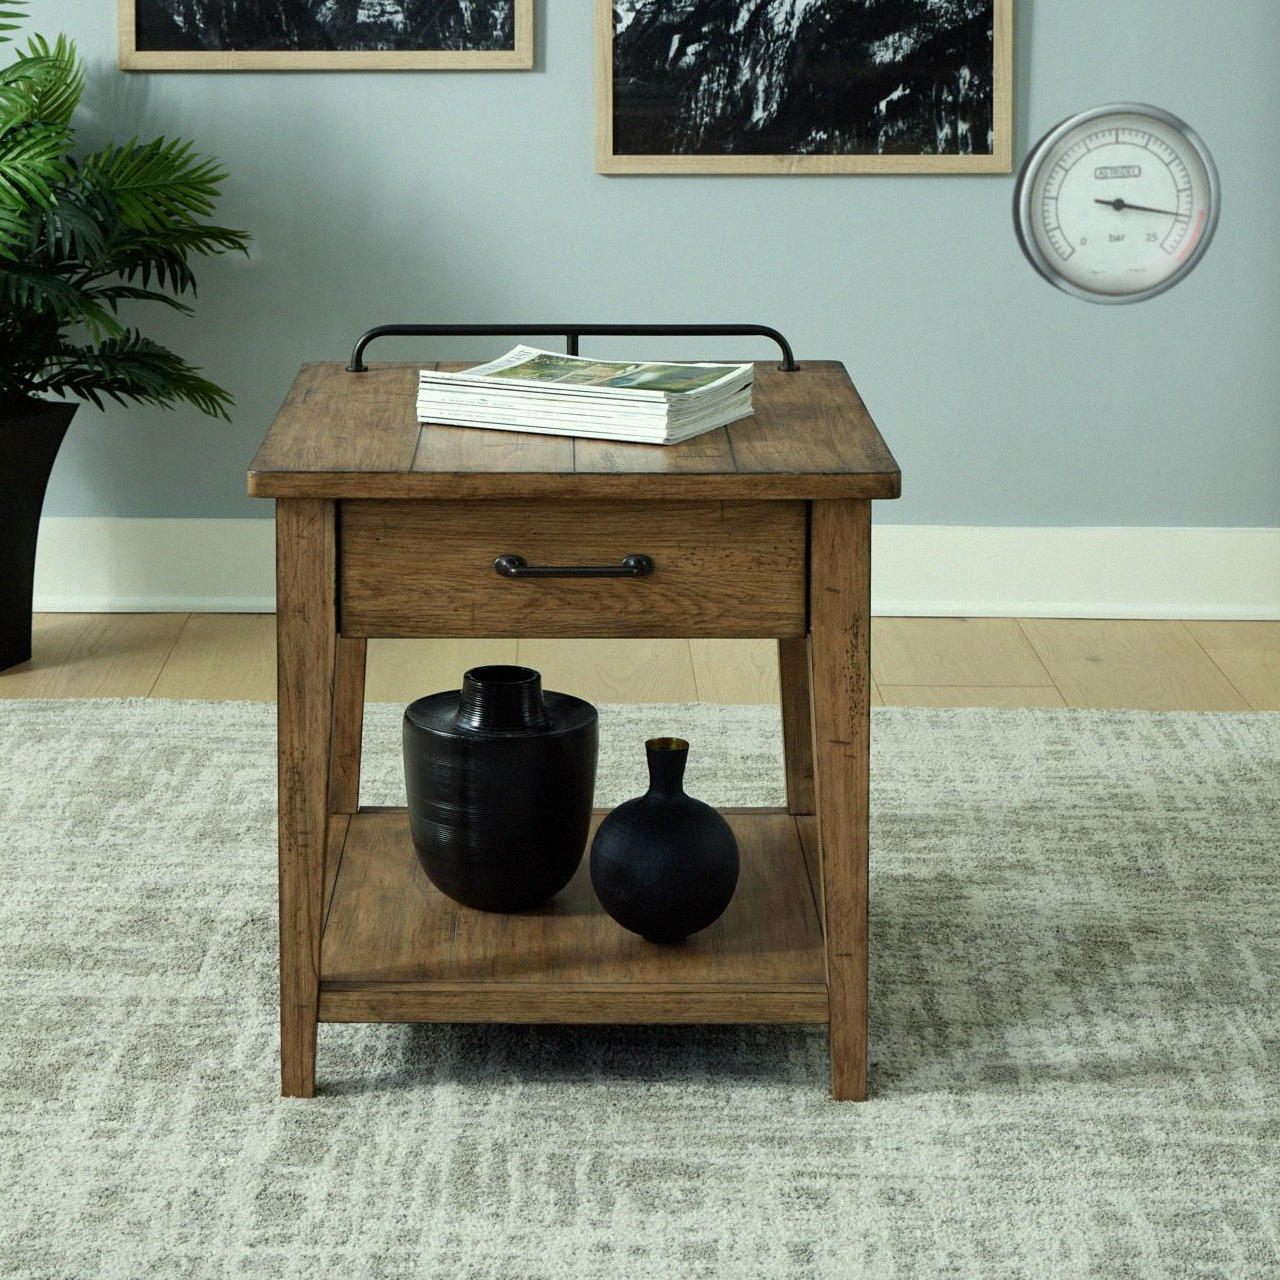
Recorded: value=22 unit=bar
